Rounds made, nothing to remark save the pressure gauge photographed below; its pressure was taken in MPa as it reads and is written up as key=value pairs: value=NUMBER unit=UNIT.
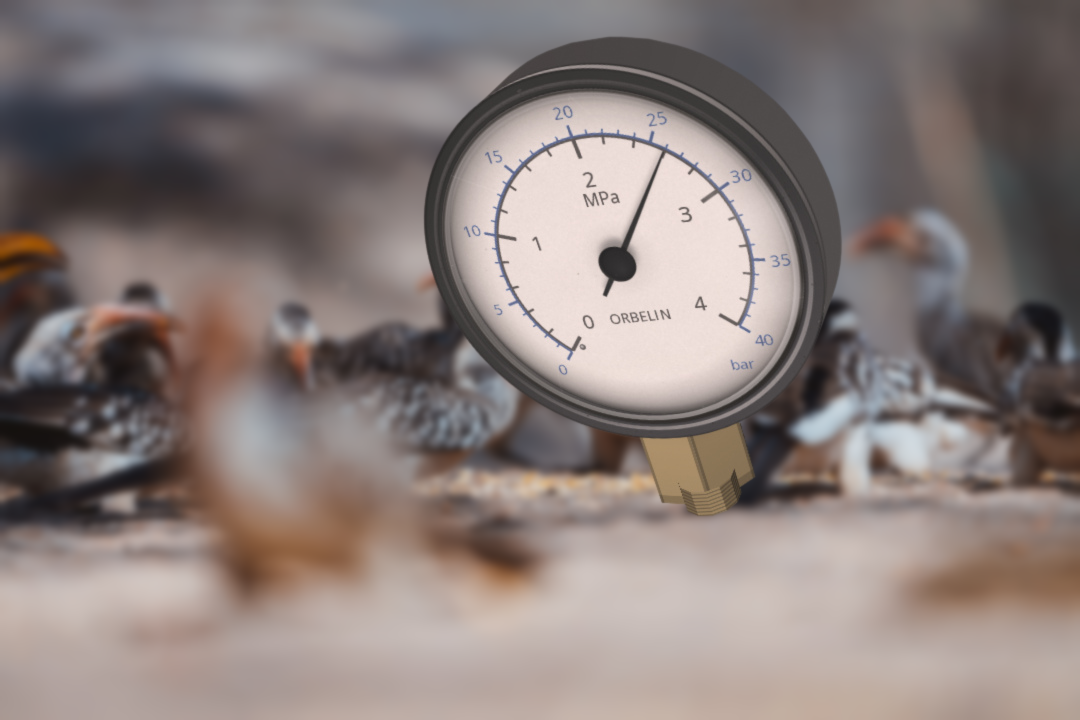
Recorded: value=2.6 unit=MPa
